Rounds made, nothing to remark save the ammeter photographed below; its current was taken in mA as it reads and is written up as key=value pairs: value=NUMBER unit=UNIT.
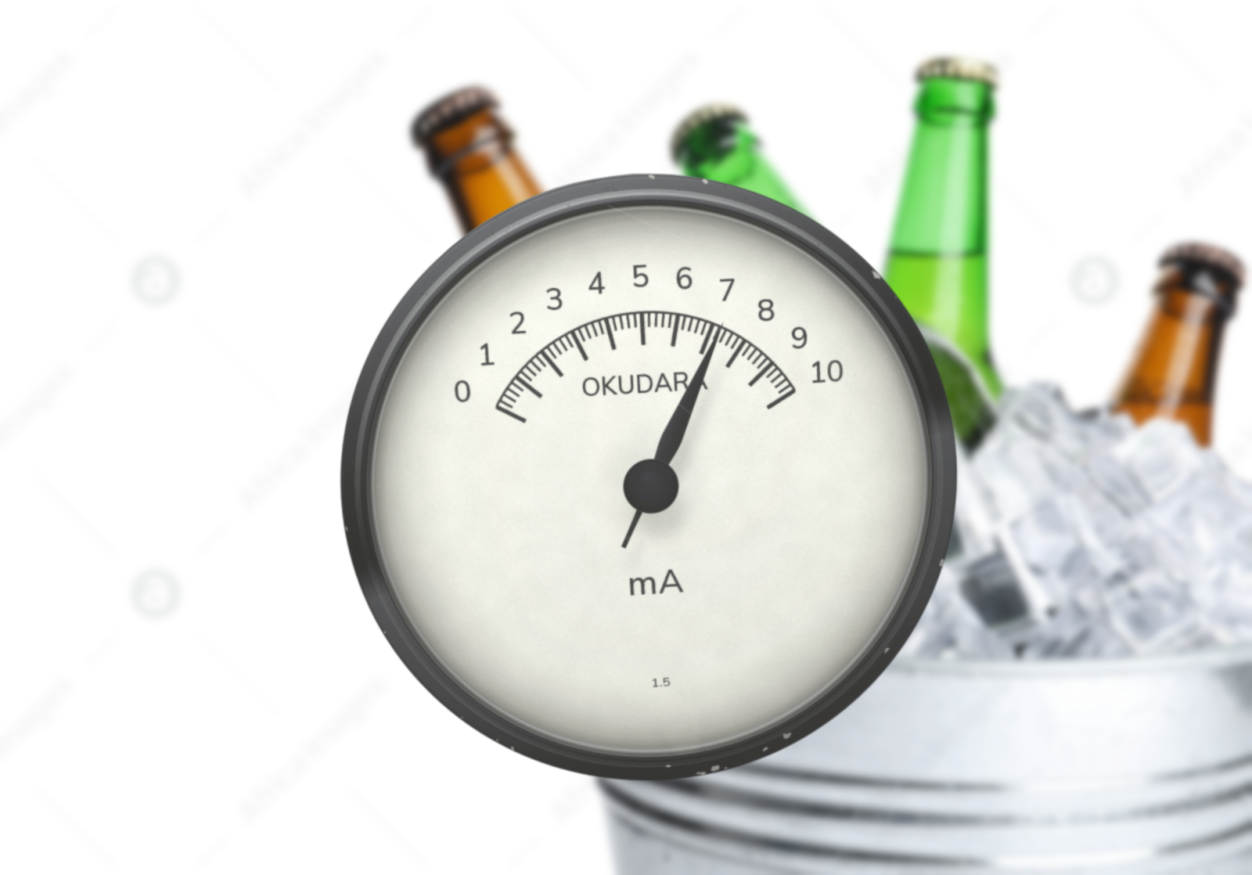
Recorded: value=7.2 unit=mA
